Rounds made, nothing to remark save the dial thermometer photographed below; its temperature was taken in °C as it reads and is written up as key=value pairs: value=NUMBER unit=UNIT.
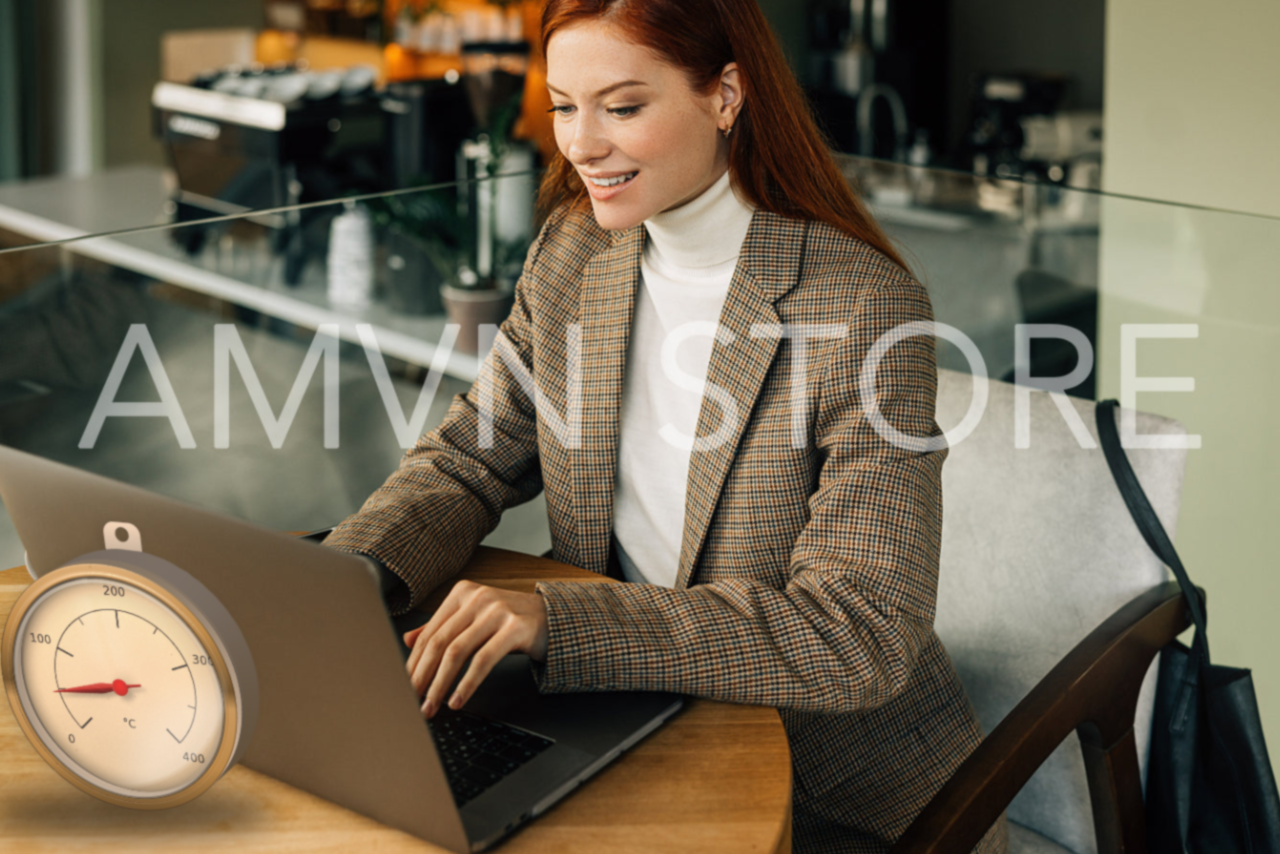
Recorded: value=50 unit=°C
